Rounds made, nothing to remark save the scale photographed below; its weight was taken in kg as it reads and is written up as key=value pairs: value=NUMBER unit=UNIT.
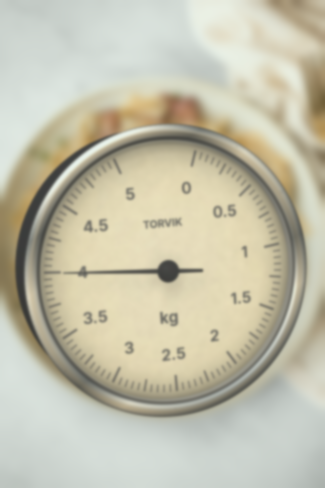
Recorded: value=4 unit=kg
